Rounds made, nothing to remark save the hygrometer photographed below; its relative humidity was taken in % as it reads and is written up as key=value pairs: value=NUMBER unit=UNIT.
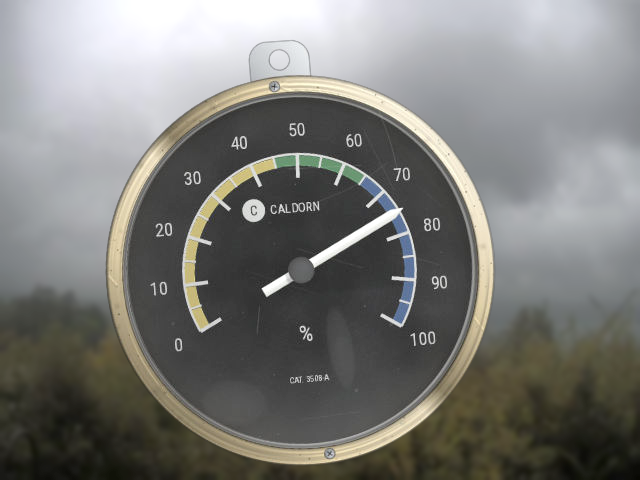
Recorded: value=75 unit=%
